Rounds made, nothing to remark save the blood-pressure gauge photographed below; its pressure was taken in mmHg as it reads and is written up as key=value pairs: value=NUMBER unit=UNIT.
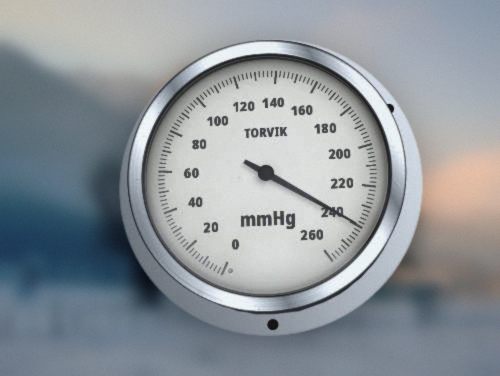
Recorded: value=240 unit=mmHg
